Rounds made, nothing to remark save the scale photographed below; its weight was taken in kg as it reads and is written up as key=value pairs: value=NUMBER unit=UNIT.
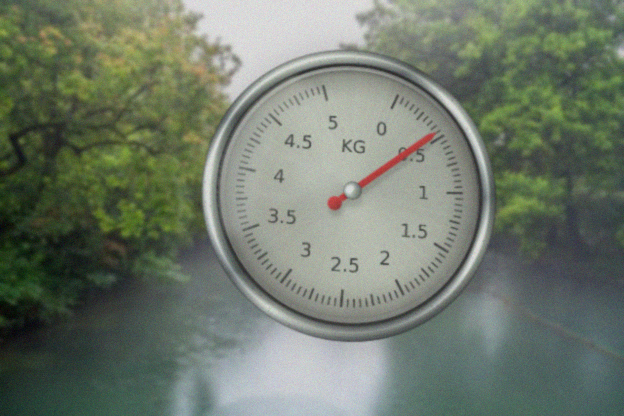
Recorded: value=0.45 unit=kg
